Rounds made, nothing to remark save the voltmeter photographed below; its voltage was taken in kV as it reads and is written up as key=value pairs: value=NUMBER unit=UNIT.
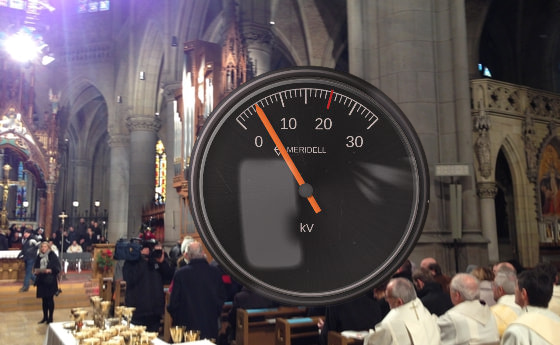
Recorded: value=5 unit=kV
